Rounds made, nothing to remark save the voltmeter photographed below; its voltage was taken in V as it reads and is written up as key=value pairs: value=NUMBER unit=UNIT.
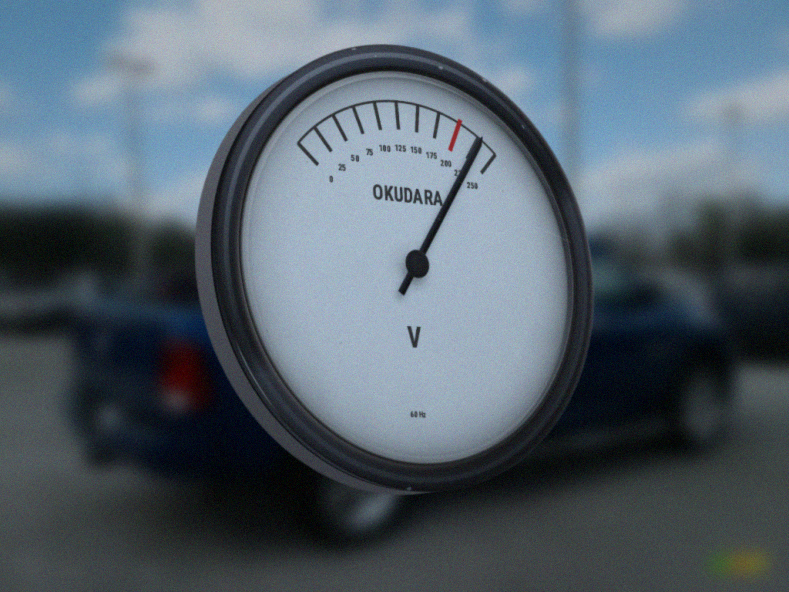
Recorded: value=225 unit=V
